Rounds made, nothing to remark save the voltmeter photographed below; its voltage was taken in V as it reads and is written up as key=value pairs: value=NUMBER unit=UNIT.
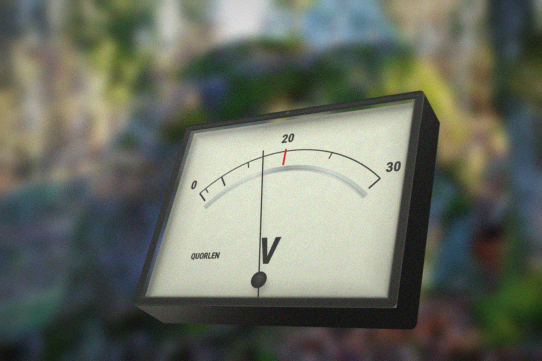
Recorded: value=17.5 unit=V
